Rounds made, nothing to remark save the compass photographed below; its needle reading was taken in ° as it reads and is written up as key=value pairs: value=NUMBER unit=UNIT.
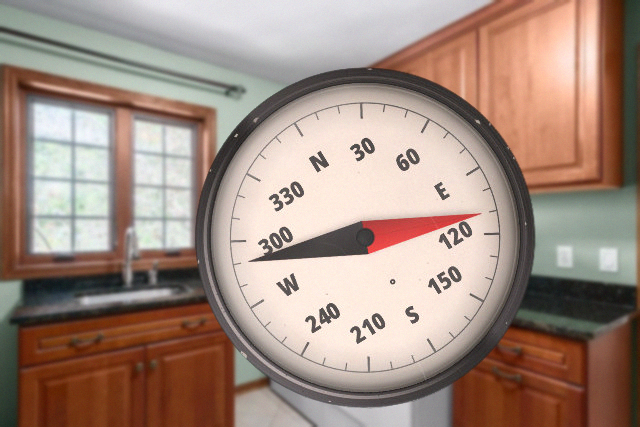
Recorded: value=110 unit=°
